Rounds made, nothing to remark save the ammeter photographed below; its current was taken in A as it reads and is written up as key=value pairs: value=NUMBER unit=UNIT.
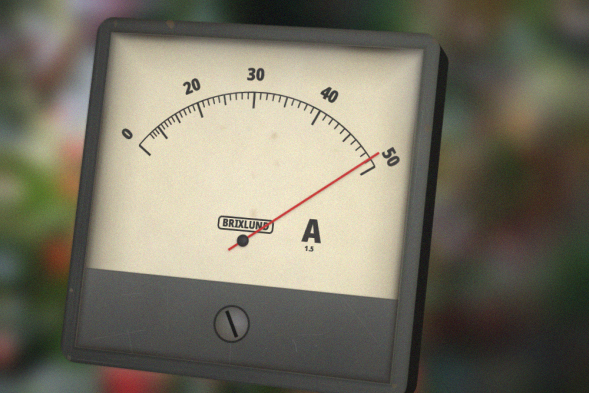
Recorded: value=49 unit=A
